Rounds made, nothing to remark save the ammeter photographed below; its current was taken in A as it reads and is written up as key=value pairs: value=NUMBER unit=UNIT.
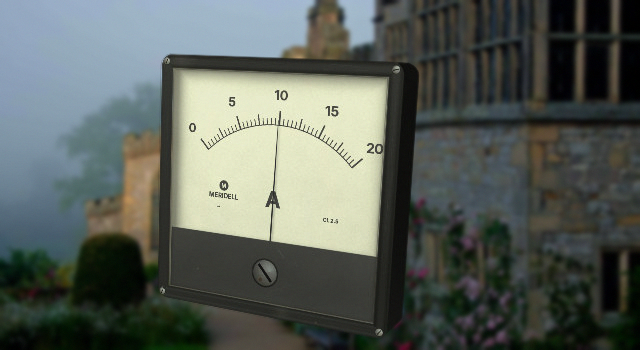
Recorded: value=10 unit=A
